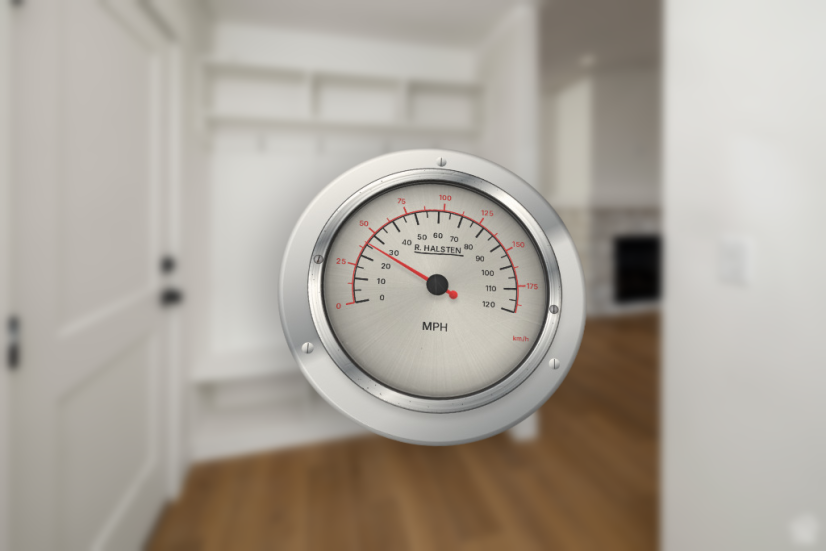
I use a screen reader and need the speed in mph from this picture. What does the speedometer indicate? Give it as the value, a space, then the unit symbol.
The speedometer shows 25 mph
